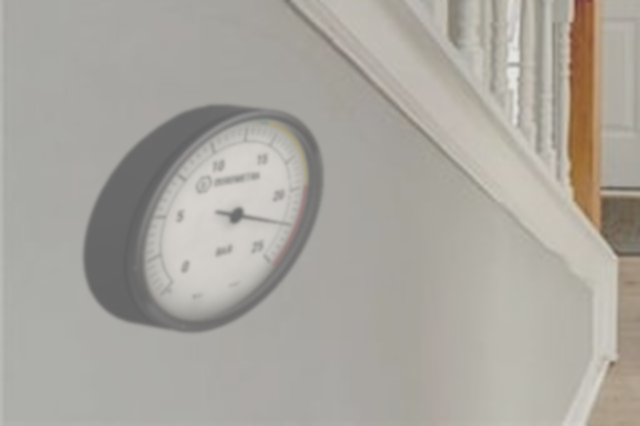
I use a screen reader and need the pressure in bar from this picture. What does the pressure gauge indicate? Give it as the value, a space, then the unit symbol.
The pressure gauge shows 22.5 bar
